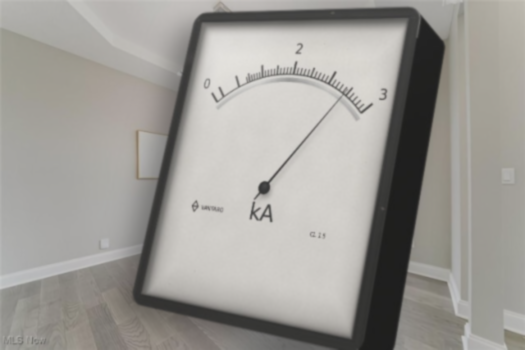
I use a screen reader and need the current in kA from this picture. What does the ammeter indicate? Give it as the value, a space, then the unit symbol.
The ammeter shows 2.75 kA
